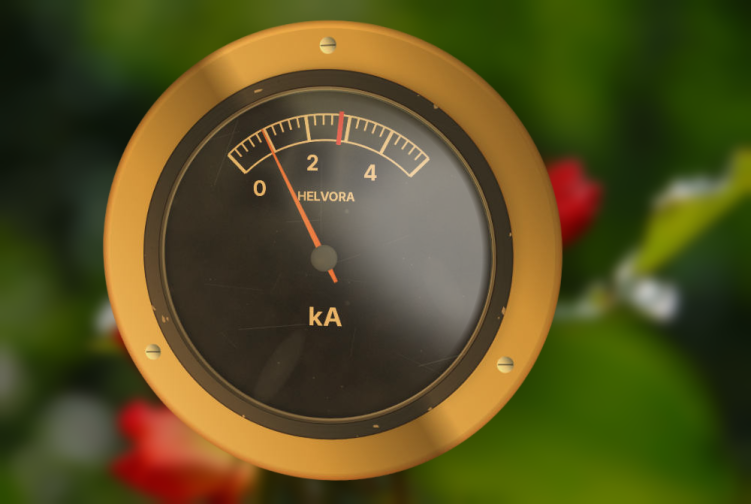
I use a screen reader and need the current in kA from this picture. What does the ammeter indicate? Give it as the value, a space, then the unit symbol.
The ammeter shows 1 kA
